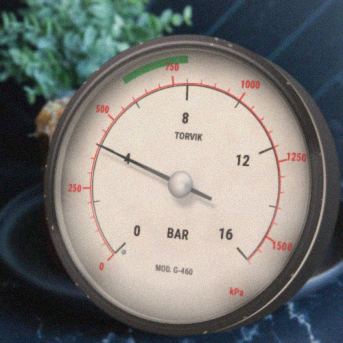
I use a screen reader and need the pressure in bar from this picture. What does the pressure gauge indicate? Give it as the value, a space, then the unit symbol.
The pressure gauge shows 4 bar
